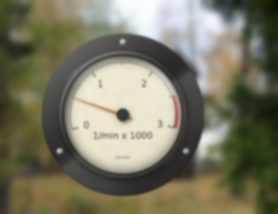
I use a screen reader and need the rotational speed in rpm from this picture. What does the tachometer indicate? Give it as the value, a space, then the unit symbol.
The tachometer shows 500 rpm
